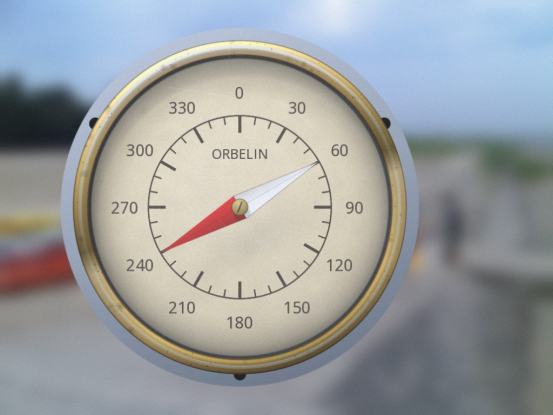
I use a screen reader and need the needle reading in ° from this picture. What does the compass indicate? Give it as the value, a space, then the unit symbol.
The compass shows 240 °
